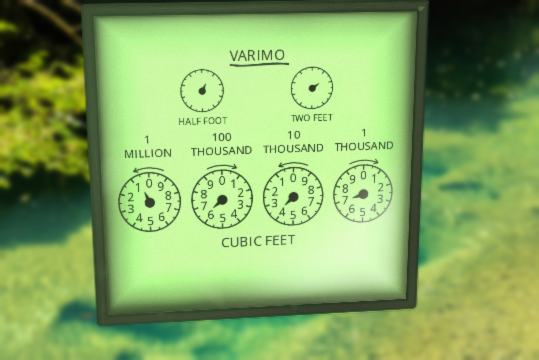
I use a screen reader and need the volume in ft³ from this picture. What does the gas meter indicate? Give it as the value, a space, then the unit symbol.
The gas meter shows 63700 ft³
